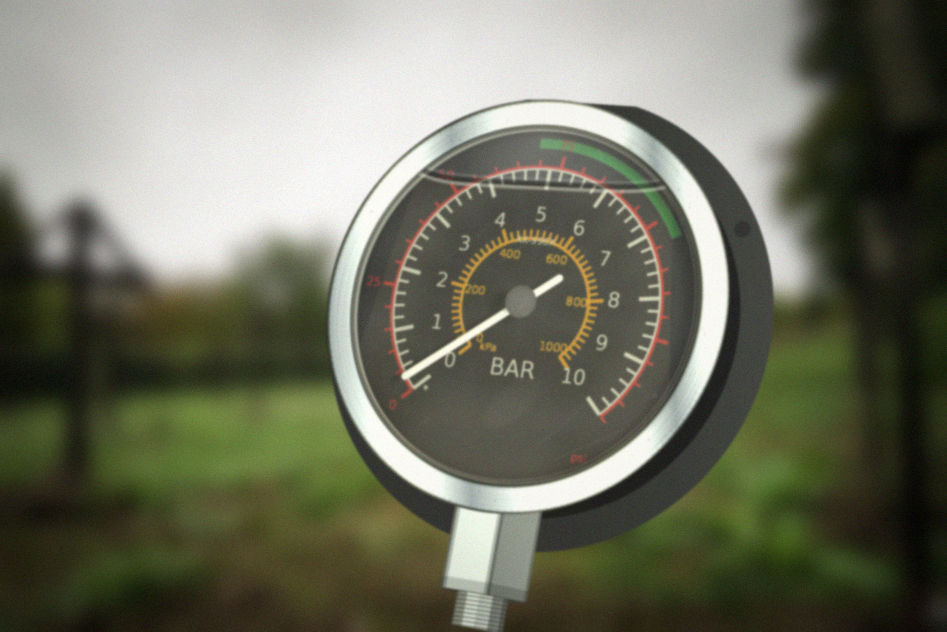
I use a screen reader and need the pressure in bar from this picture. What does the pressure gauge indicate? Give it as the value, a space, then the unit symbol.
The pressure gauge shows 0.2 bar
